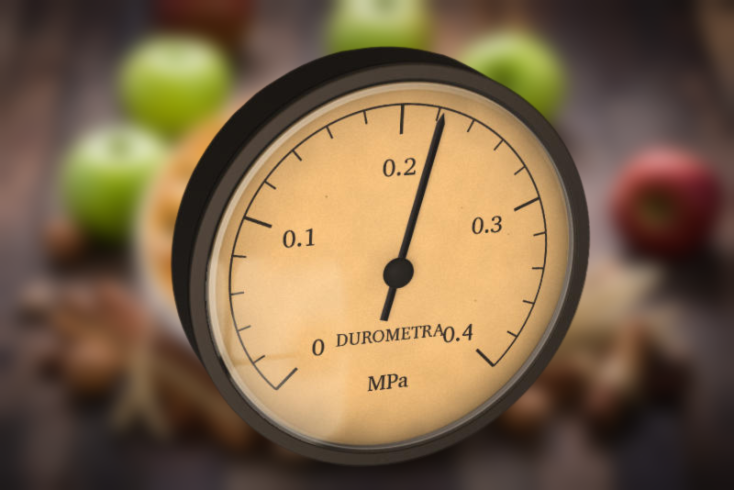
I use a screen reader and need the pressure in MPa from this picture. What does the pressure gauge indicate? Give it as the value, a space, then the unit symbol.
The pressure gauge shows 0.22 MPa
